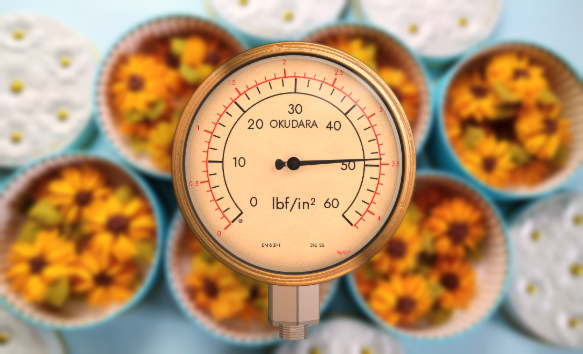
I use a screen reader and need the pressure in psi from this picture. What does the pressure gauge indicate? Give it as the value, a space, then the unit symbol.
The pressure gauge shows 49 psi
